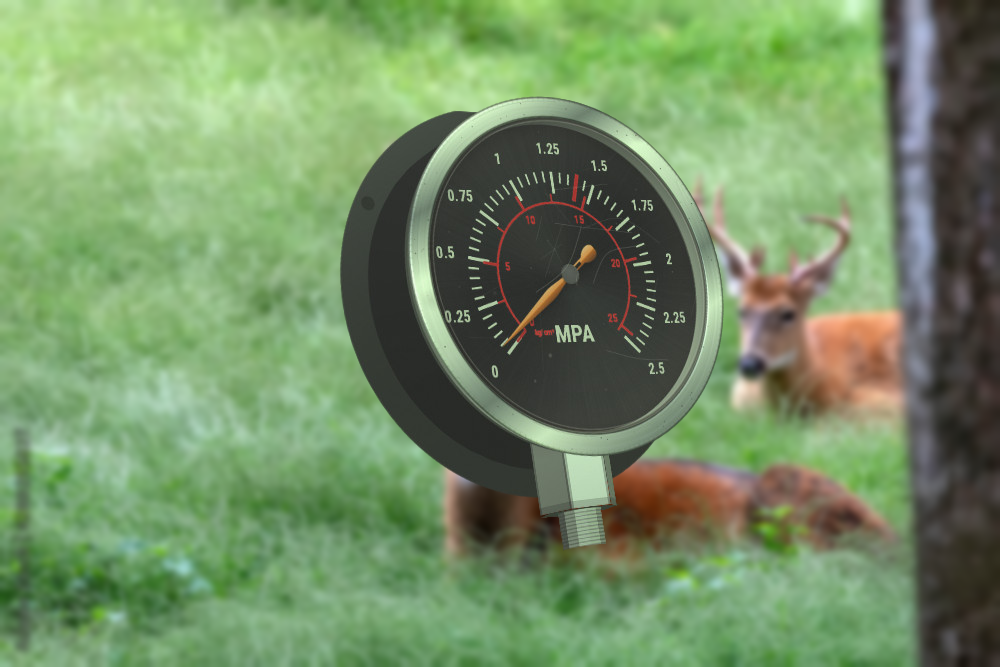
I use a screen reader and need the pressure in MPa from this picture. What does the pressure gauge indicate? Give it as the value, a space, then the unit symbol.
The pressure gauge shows 0.05 MPa
